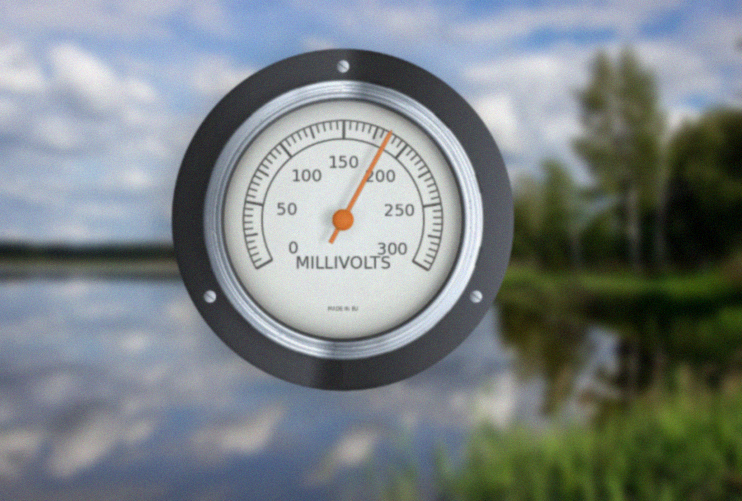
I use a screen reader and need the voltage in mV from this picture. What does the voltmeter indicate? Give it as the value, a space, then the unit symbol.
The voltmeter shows 185 mV
